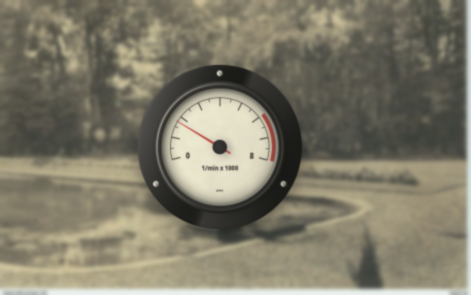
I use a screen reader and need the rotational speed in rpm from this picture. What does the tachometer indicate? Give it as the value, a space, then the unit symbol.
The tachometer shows 1750 rpm
